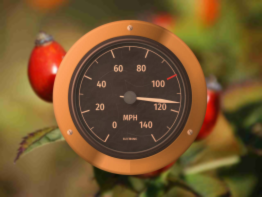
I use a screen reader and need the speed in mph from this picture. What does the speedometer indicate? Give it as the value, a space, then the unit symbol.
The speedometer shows 115 mph
